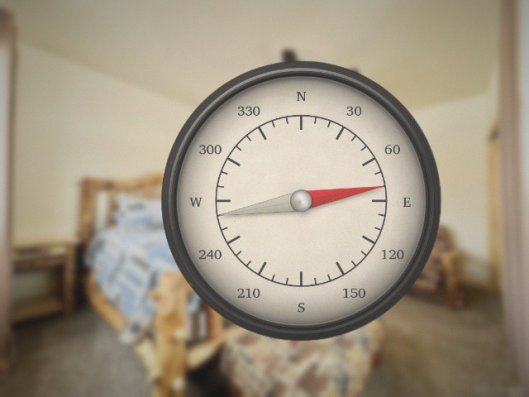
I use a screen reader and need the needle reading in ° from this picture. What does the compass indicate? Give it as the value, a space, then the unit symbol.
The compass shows 80 °
